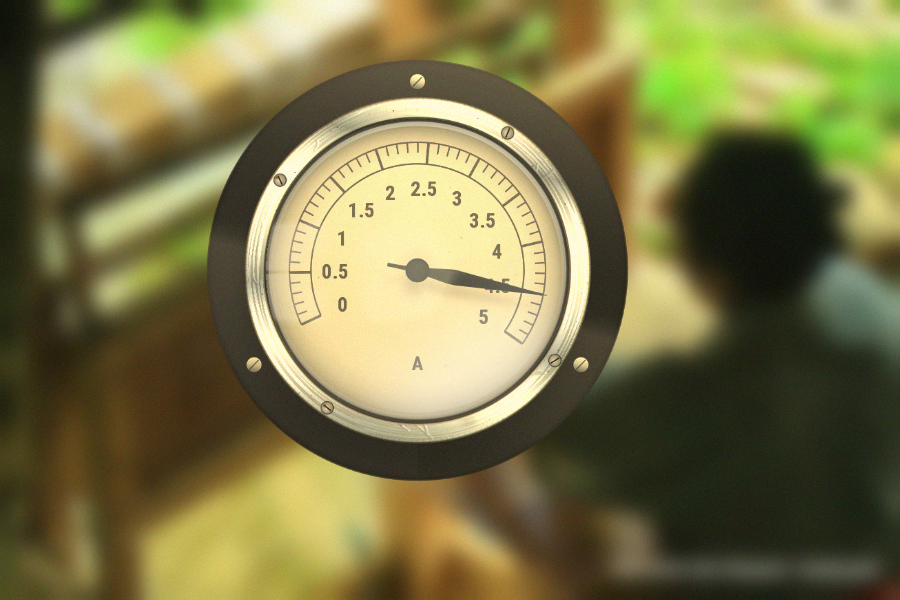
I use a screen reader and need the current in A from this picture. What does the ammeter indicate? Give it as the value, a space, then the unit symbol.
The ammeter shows 4.5 A
